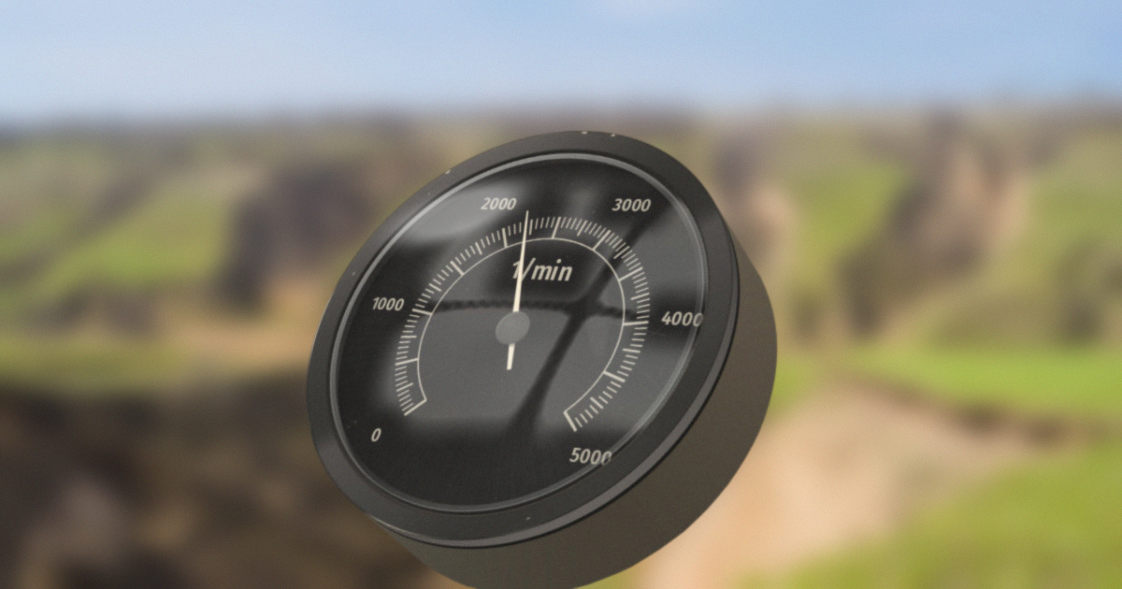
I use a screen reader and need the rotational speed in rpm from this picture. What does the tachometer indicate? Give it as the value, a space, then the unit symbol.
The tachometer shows 2250 rpm
